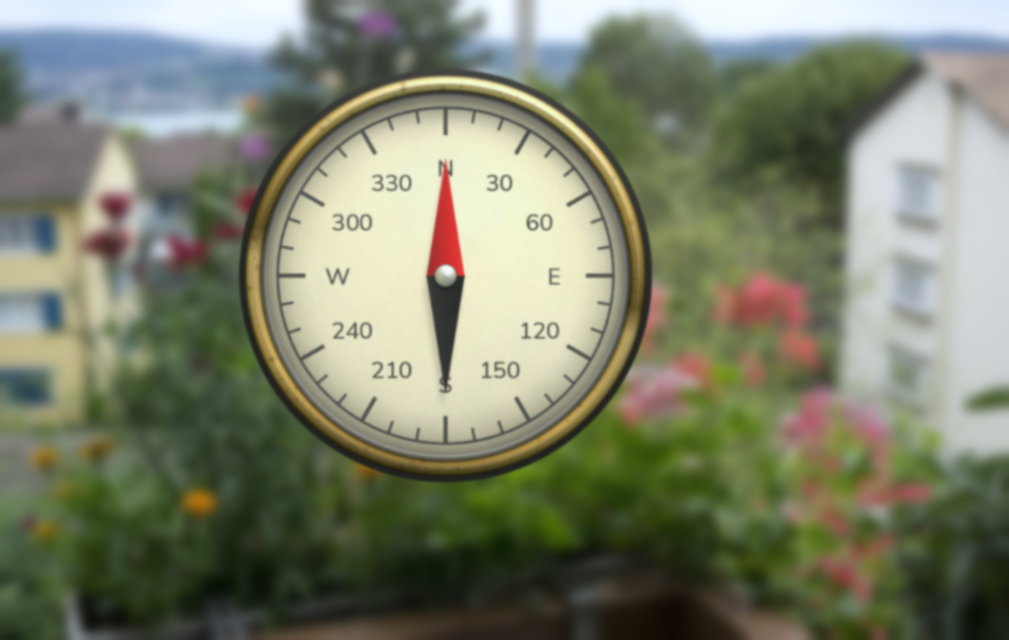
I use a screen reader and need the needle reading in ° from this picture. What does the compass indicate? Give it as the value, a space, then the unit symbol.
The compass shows 0 °
